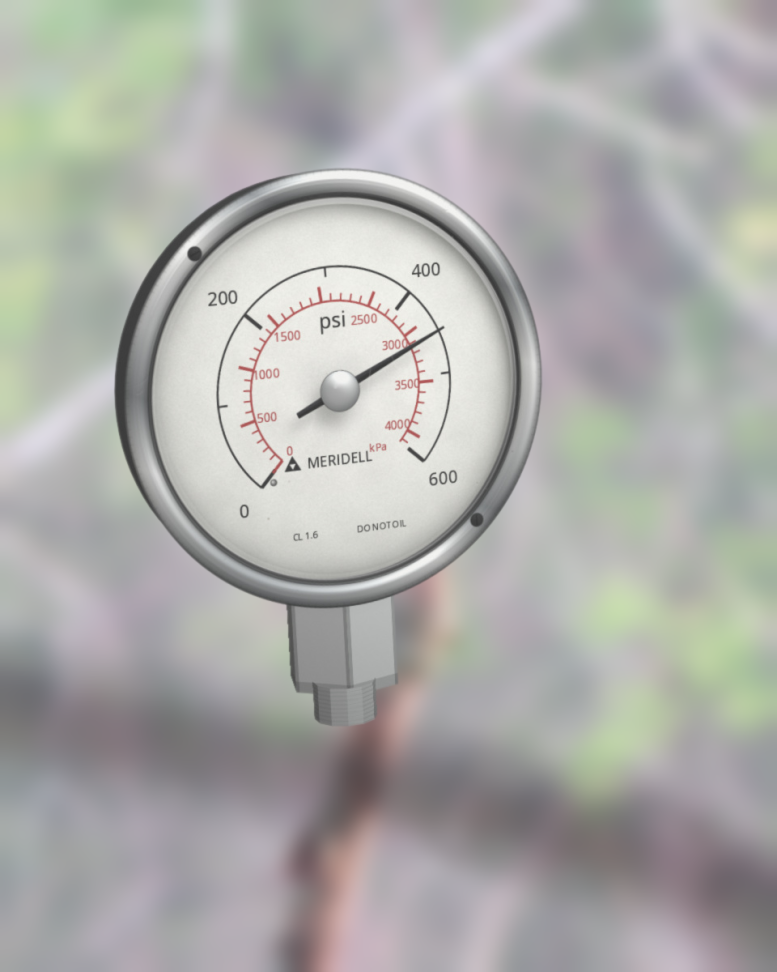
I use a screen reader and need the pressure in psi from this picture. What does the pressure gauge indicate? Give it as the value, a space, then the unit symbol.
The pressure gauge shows 450 psi
